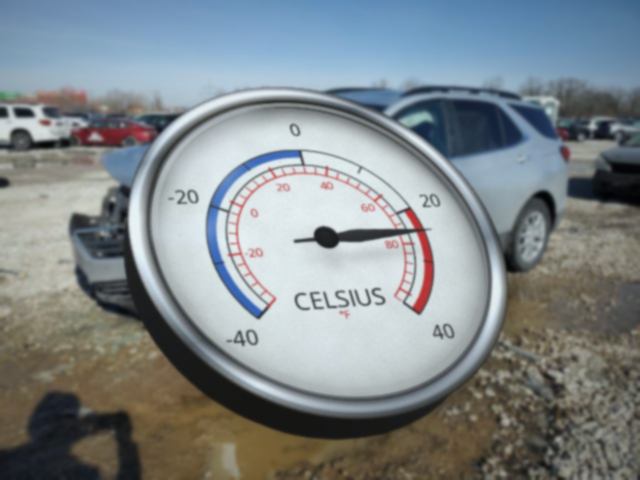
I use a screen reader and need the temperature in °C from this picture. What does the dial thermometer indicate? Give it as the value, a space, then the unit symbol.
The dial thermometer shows 25 °C
